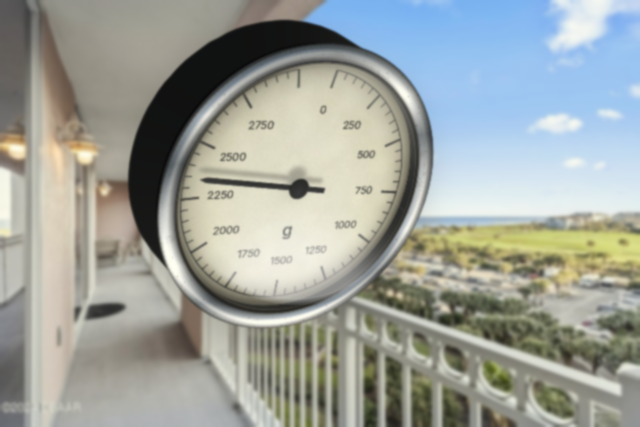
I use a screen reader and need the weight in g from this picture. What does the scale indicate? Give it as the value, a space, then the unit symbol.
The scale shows 2350 g
